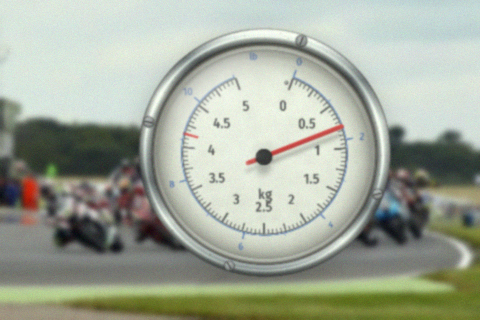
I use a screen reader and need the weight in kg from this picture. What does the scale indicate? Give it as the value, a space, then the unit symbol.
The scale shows 0.75 kg
